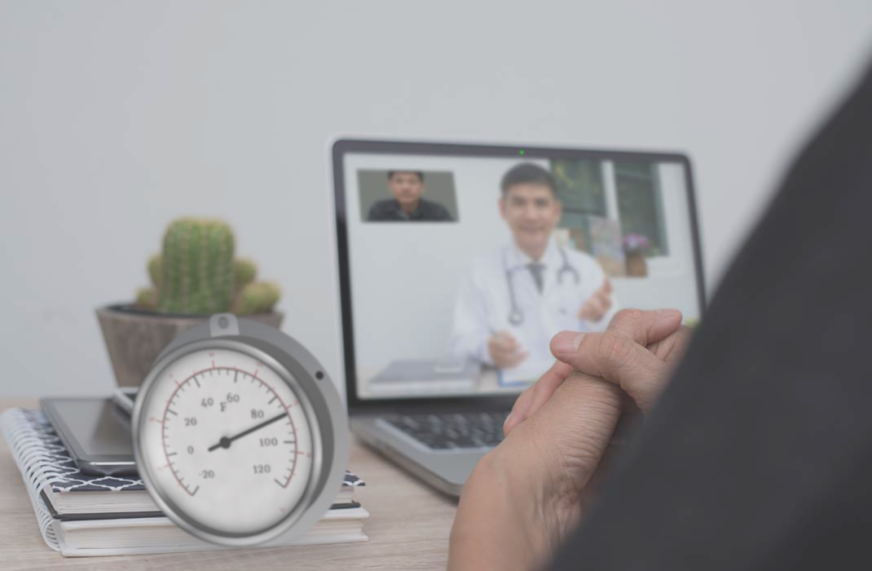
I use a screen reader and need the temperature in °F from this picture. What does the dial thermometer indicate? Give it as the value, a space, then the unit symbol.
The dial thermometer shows 88 °F
